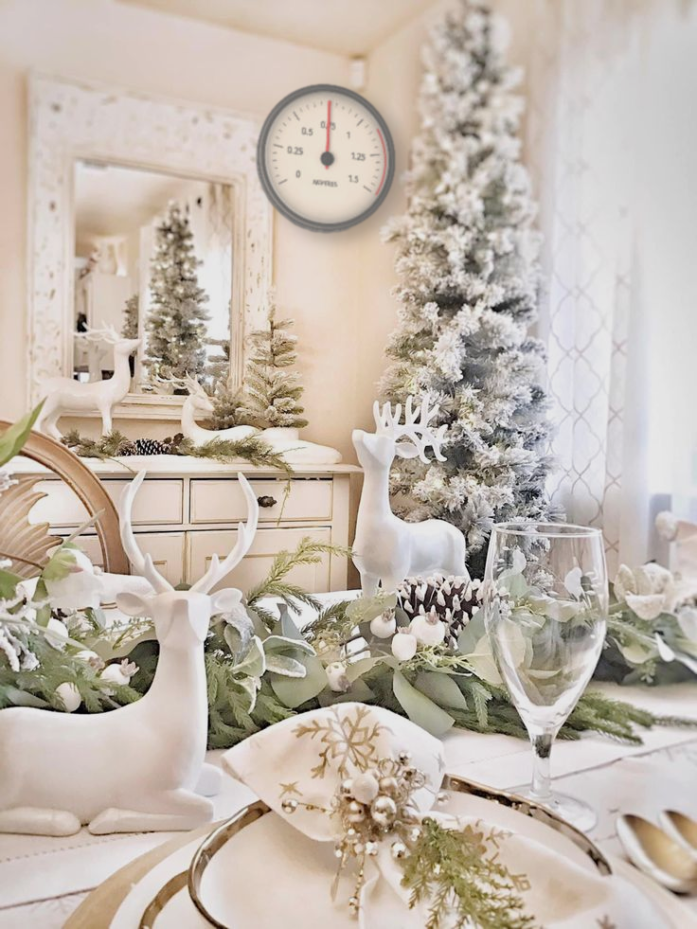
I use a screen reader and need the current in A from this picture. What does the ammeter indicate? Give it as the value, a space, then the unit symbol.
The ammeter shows 0.75 A
